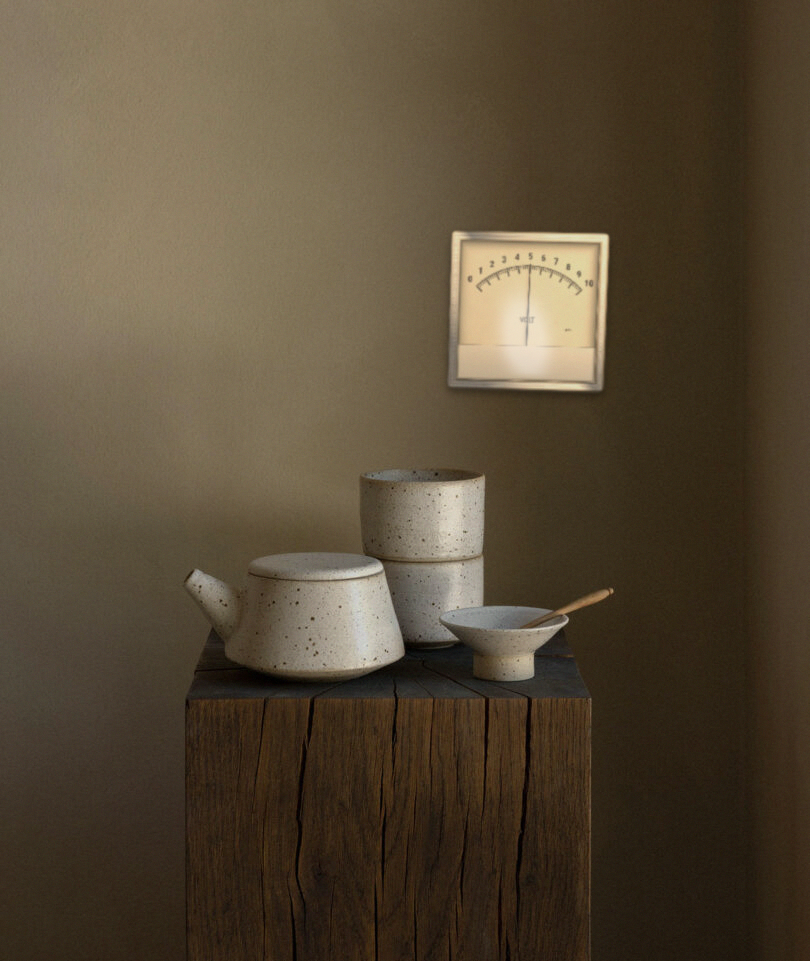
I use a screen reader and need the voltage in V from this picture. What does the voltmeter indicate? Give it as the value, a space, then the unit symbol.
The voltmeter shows 5 V
